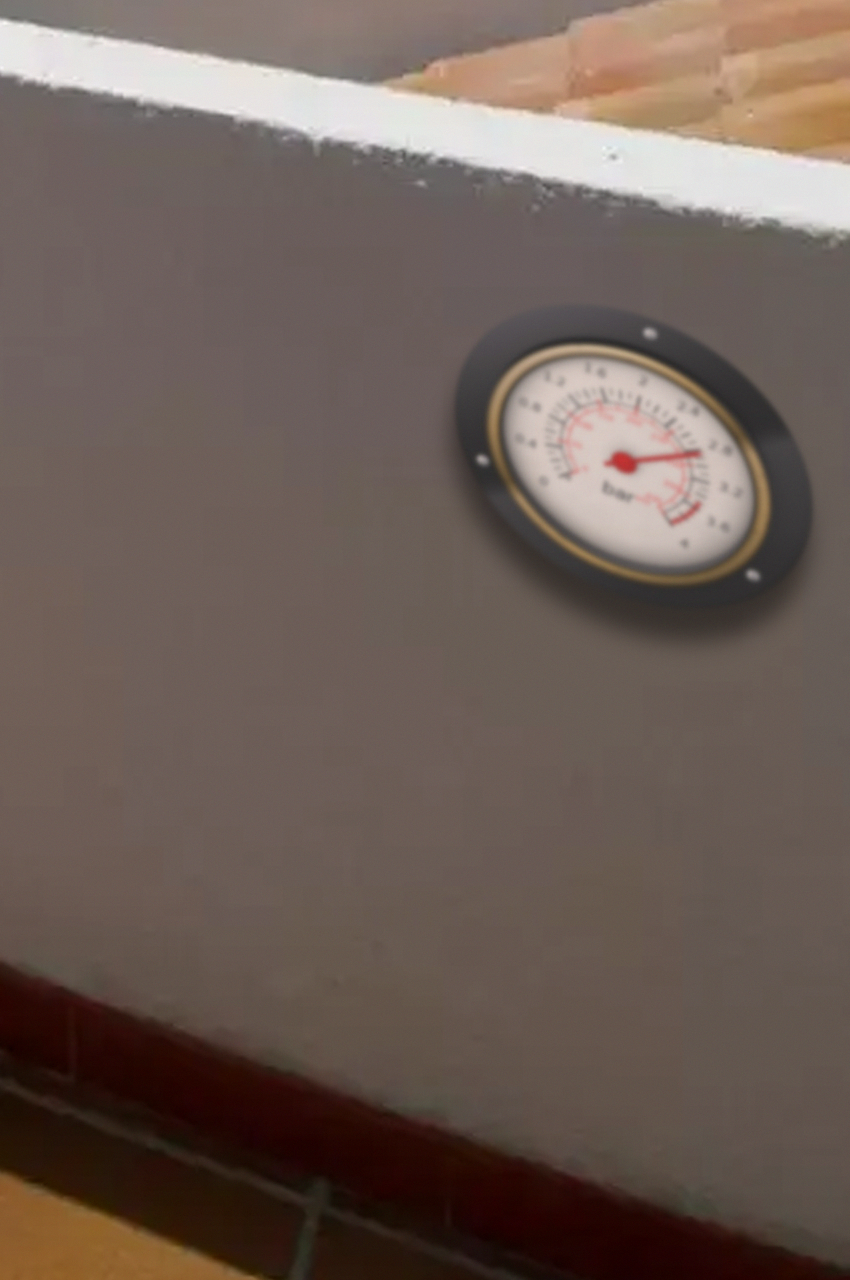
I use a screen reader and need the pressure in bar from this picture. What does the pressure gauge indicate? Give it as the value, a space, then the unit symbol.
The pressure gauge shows 2.8 bar
